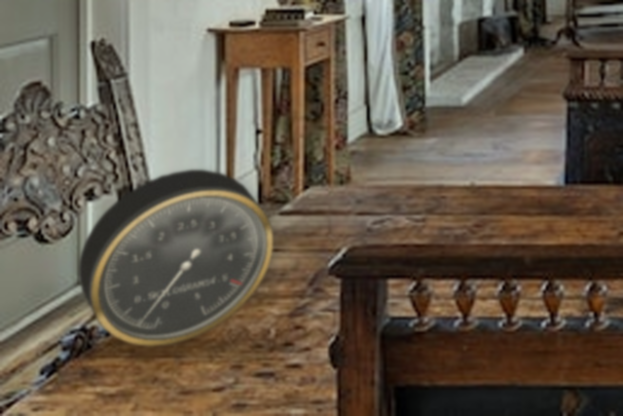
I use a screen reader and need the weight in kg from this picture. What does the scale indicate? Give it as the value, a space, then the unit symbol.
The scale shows 0.25 kg
